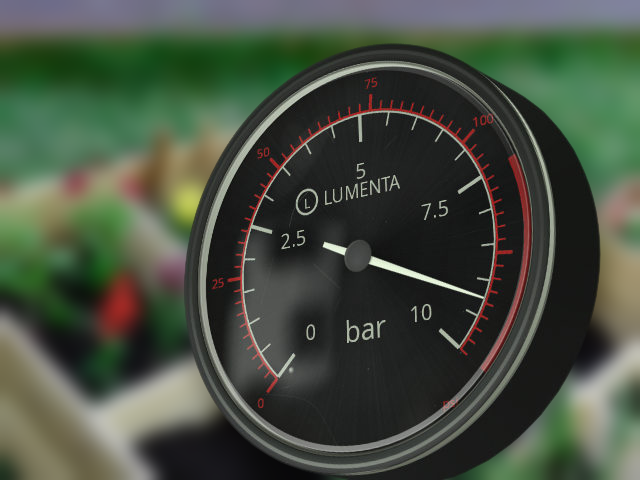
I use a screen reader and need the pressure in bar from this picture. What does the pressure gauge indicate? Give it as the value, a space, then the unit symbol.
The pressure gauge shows 9.25 bar
